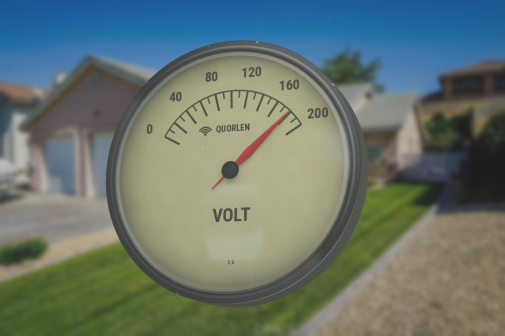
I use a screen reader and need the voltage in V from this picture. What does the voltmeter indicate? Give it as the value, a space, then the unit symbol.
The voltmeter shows 180 V
